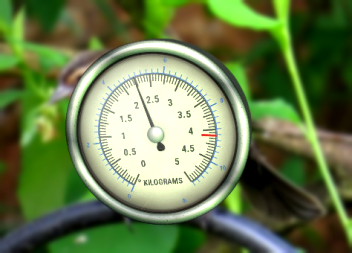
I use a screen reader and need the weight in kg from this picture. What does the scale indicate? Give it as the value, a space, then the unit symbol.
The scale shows 2.25 kg
